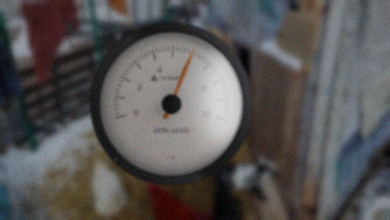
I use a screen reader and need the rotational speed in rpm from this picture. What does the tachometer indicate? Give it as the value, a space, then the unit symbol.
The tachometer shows 6000 rpm
